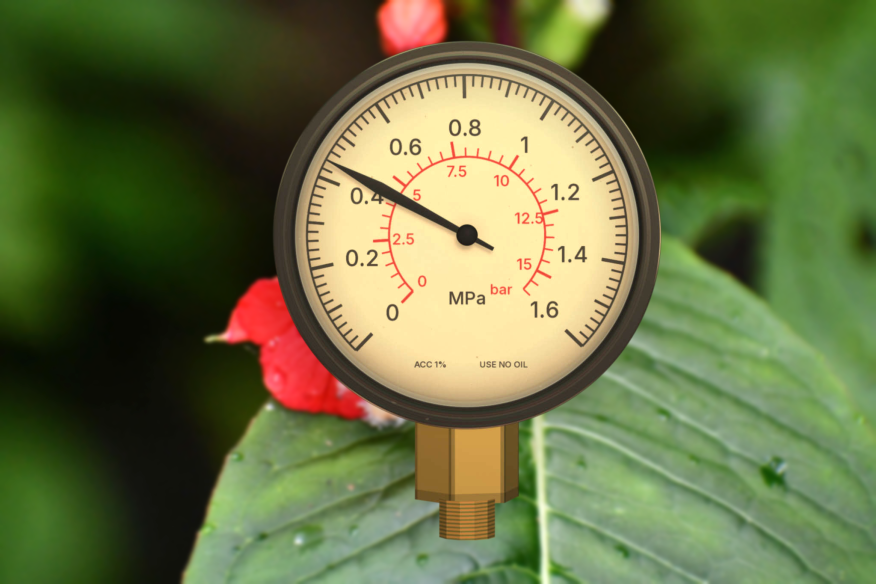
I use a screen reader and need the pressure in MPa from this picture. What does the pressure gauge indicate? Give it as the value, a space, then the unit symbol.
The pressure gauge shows 0.44 MPa
